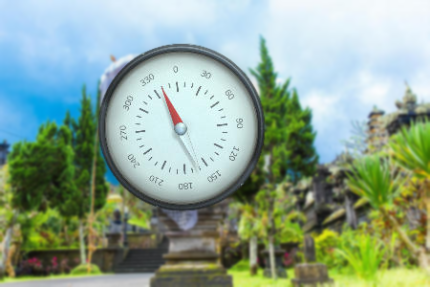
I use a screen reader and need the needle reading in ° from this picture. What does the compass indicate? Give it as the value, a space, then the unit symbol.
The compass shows 340 °
